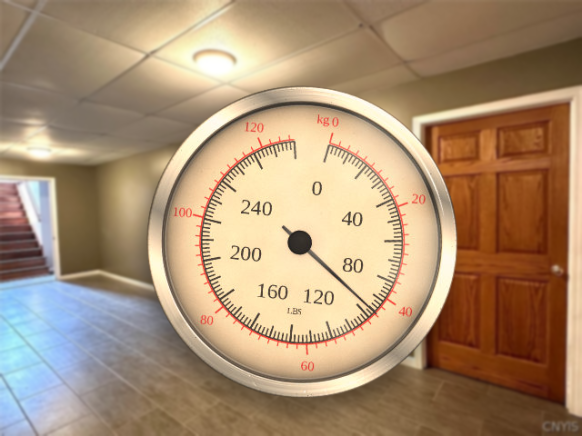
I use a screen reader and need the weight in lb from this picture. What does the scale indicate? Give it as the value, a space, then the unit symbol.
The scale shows 96 lb
